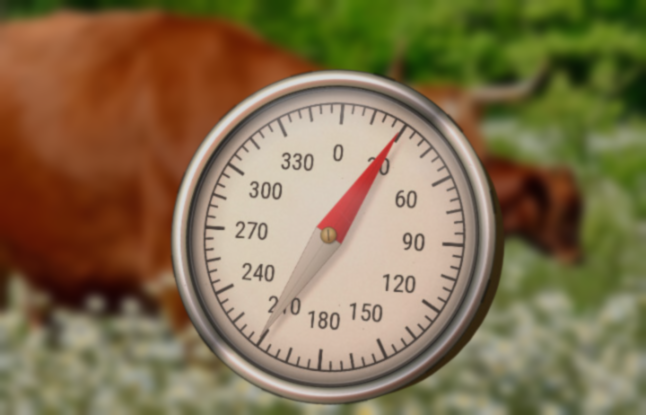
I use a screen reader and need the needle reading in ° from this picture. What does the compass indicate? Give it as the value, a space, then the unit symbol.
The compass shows 30 °
